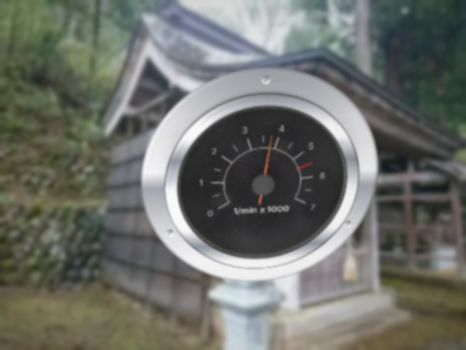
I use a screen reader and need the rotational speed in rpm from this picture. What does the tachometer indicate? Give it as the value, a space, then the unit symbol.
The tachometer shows 3750 rpm
